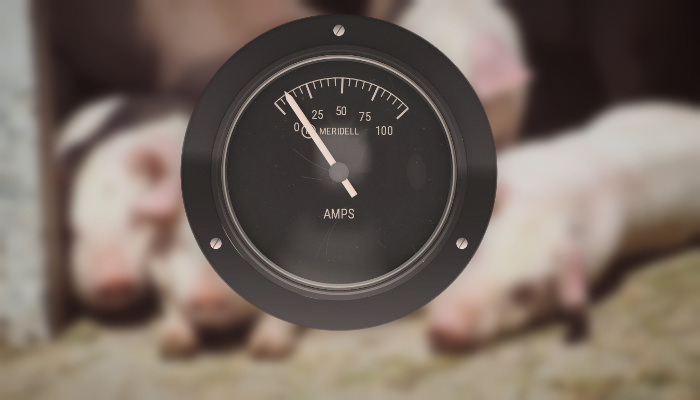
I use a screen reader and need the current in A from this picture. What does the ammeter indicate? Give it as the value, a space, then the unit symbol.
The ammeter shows 10 A
